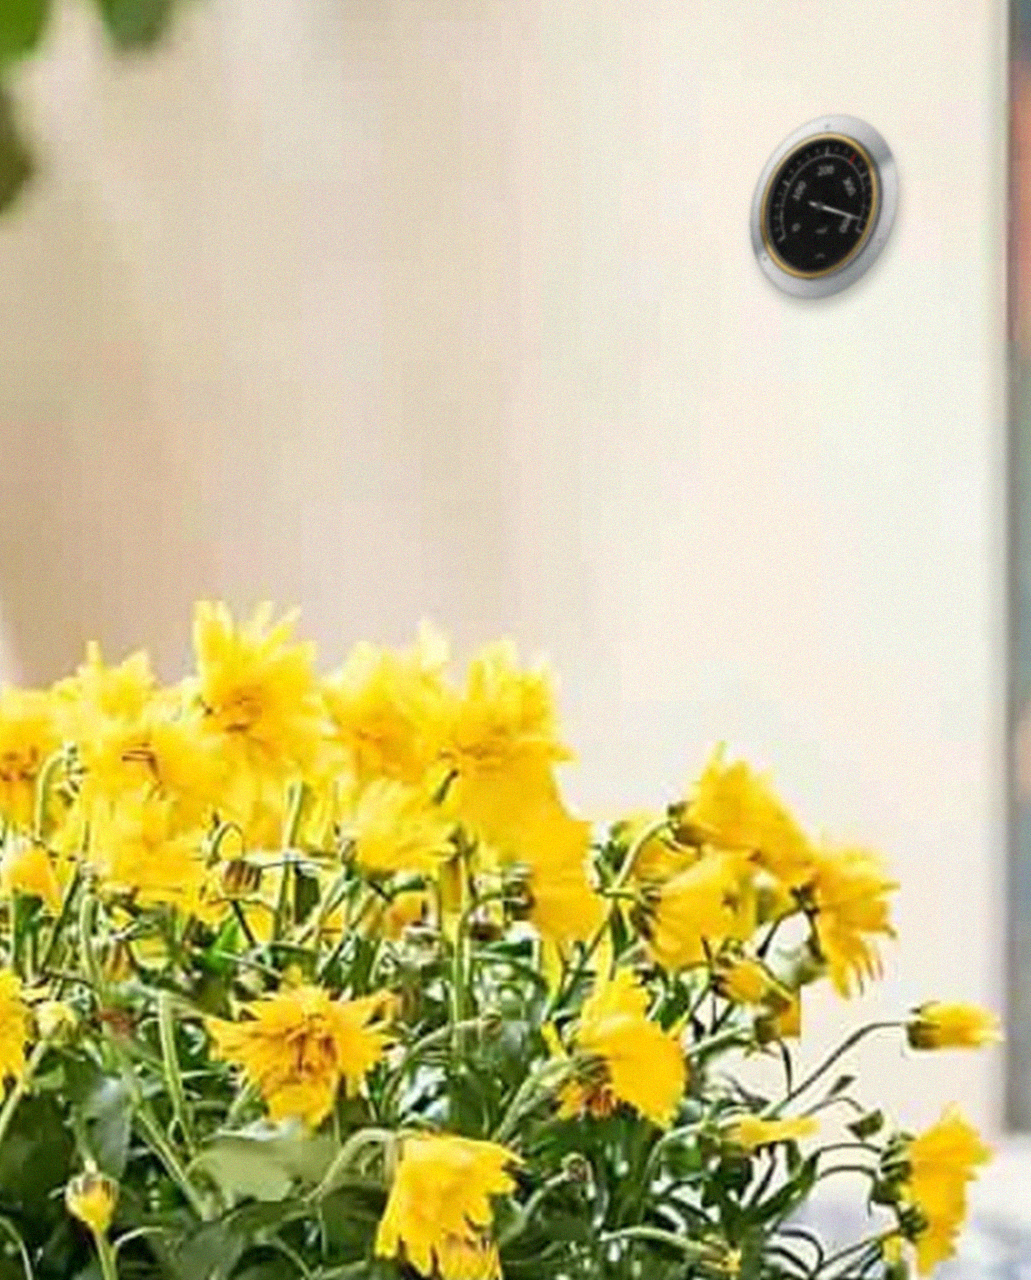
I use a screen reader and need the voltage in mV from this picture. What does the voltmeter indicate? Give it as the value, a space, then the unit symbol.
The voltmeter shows 380 mV
